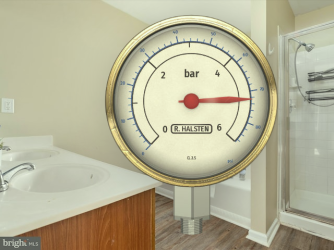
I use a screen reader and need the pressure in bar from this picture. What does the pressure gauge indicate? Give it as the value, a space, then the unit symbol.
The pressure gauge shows 5 bar
